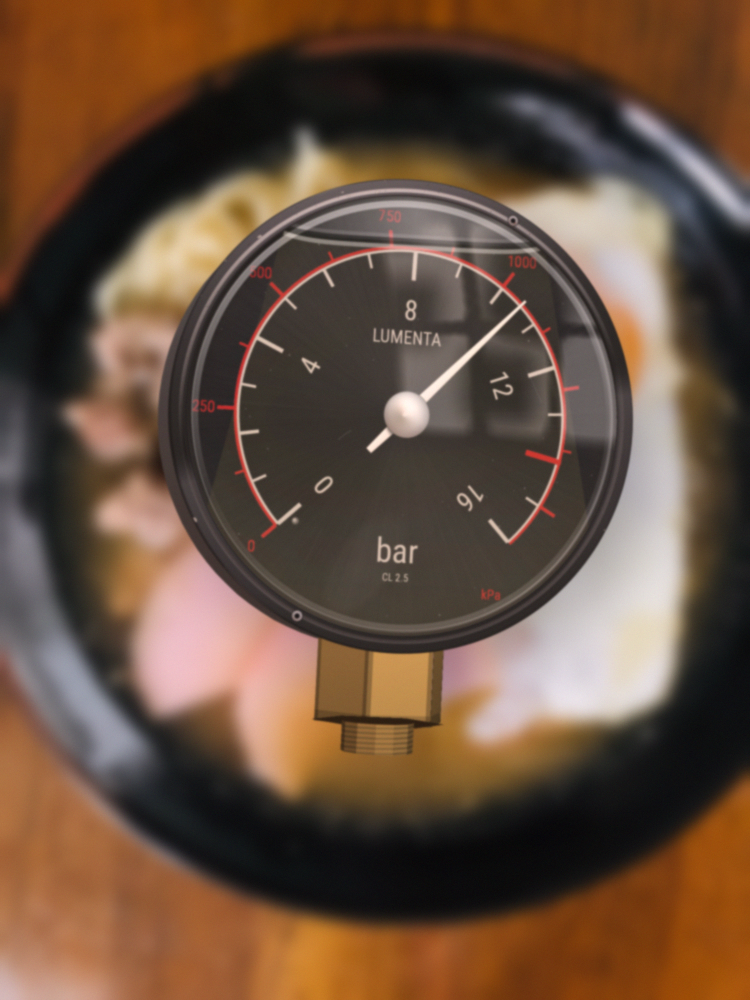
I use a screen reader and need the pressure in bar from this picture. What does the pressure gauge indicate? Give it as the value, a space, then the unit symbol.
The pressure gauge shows 10.5 bar
